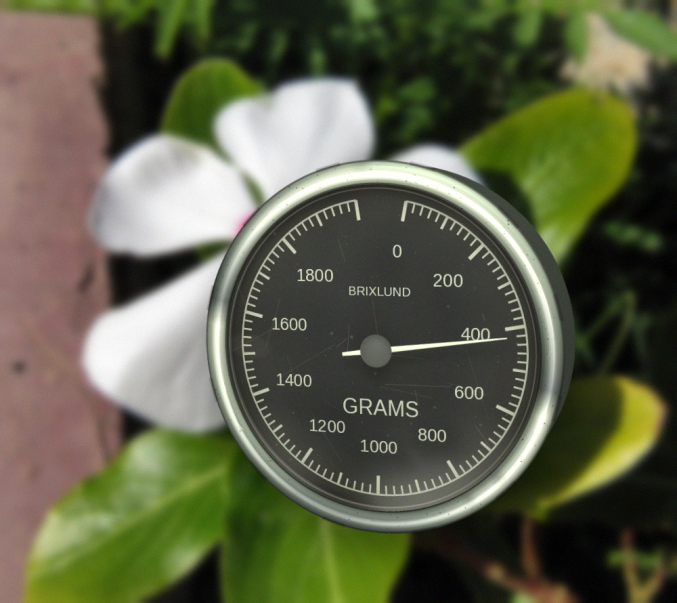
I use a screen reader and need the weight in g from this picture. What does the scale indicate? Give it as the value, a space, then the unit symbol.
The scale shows 420 g
